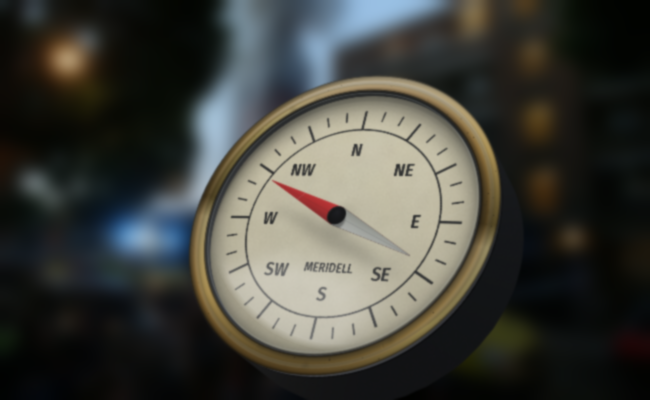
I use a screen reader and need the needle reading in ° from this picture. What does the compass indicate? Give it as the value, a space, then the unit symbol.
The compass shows 295 °
